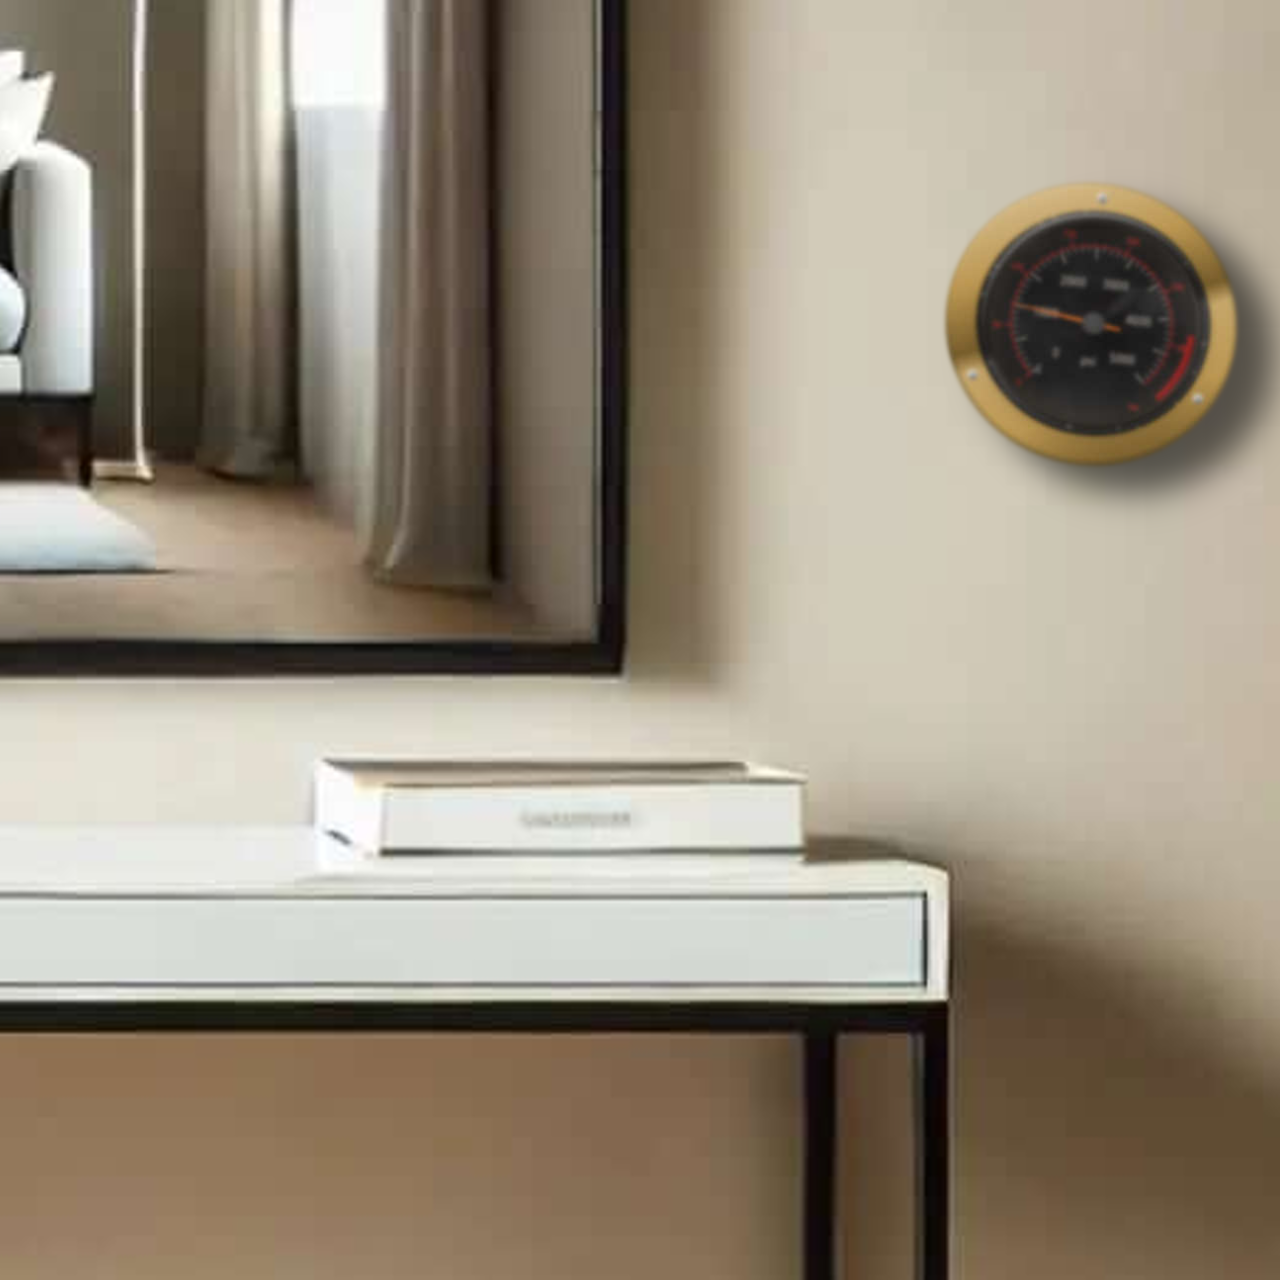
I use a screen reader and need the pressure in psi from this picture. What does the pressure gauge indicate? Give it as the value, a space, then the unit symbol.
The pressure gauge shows 1000 psi
